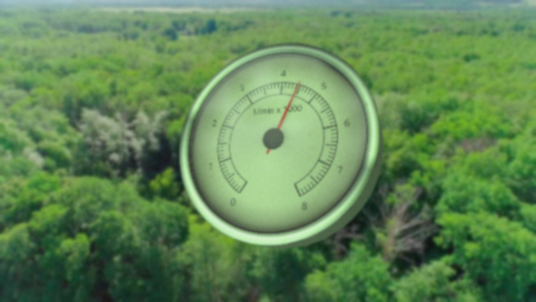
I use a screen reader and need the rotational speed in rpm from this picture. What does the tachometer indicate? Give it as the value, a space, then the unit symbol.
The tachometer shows 4500 rpm
